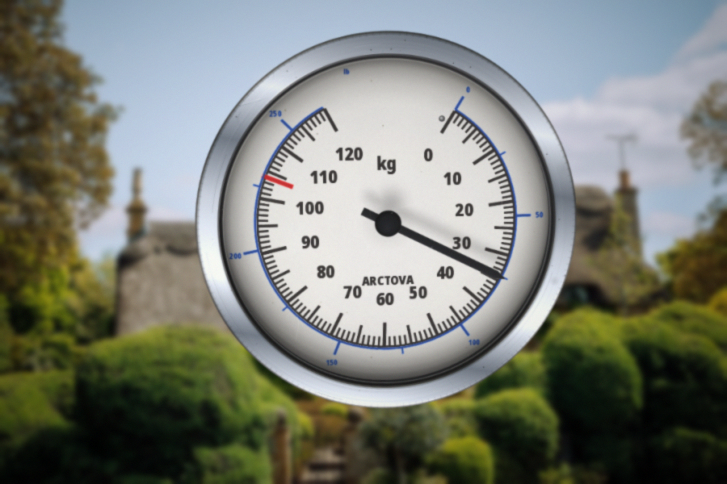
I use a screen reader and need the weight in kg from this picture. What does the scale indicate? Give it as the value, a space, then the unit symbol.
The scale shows 34 kg
